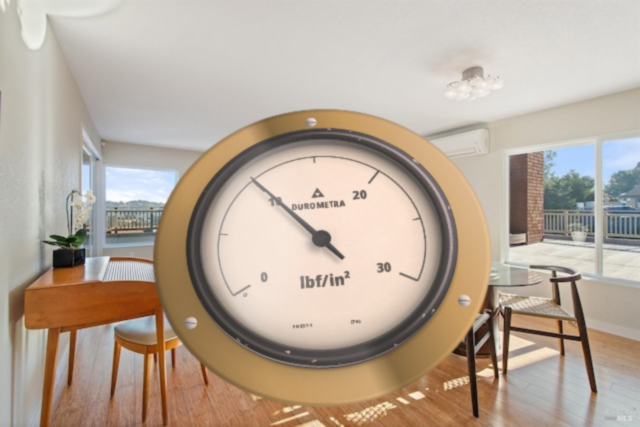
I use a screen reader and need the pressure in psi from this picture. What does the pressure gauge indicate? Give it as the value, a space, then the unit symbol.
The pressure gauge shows 10 psi
